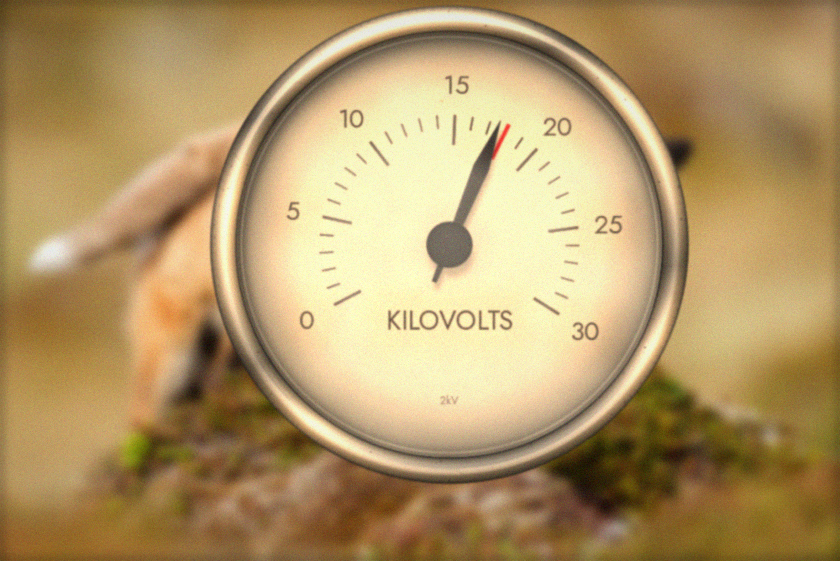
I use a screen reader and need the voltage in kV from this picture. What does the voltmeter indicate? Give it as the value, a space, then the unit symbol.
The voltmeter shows 17.5 kV
